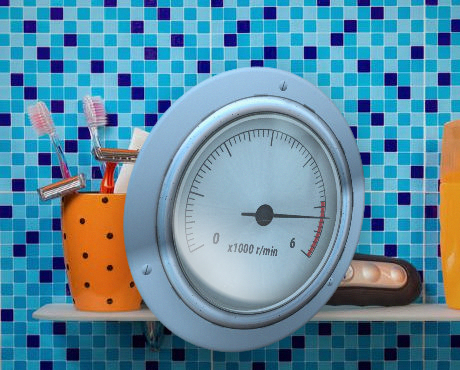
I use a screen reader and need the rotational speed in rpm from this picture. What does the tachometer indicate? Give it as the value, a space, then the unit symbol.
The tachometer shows 5200 rpm
